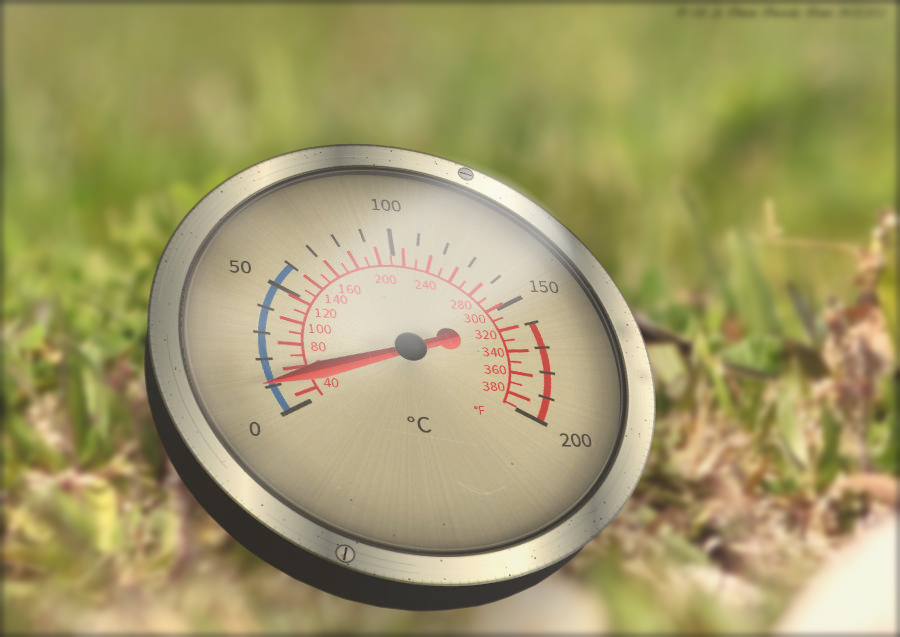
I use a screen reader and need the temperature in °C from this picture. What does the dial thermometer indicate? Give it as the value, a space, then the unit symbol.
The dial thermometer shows 10 °C
